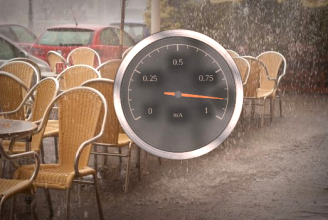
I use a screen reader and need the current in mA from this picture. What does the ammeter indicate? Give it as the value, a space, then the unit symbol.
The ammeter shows 0.9 mA
